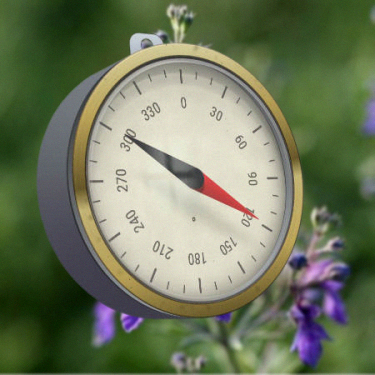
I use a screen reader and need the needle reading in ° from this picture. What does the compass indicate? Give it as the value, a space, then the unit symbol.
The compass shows 120 °
